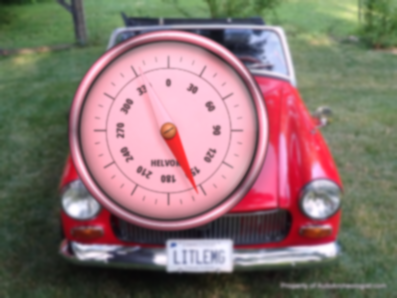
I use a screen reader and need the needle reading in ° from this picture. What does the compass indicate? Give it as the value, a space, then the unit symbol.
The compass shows 155 °
